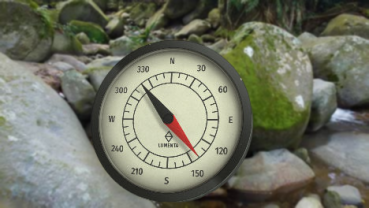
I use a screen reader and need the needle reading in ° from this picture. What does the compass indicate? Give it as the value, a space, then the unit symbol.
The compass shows 140 °
